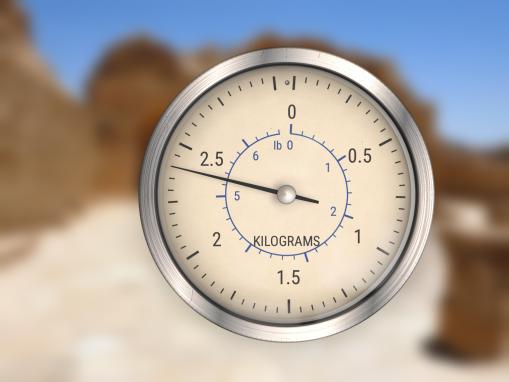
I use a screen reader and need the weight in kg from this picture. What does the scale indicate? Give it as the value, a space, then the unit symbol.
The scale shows 2.4 kg
